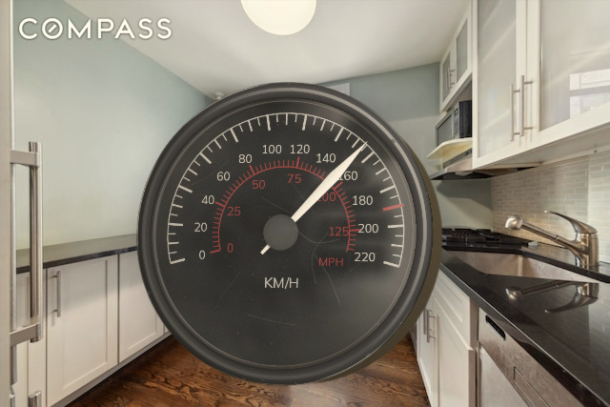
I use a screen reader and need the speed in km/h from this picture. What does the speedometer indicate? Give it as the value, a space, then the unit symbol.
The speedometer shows 155 km/h
